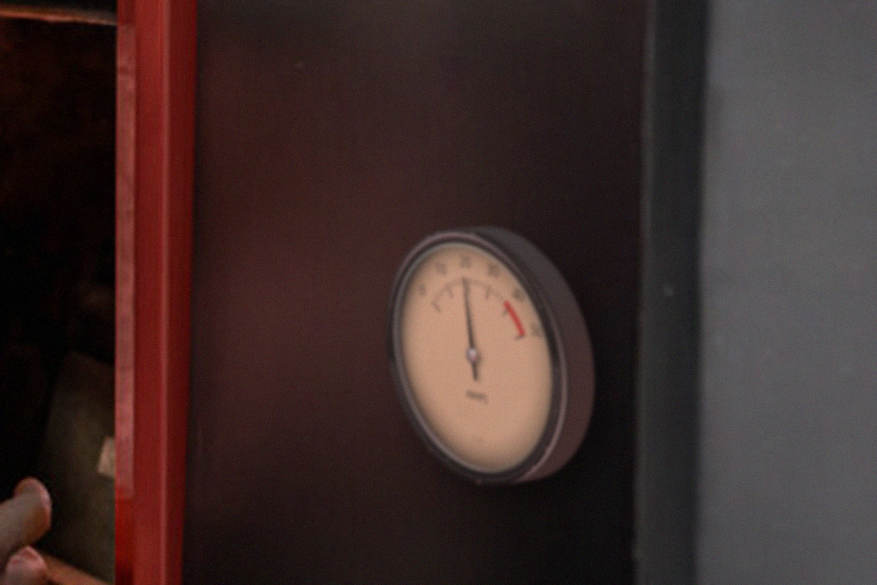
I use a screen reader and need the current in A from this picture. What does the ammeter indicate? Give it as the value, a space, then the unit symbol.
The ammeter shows 20 A
